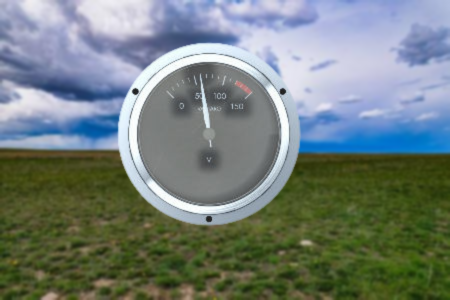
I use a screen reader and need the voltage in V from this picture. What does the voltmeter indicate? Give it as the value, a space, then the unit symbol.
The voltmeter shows 60 V
